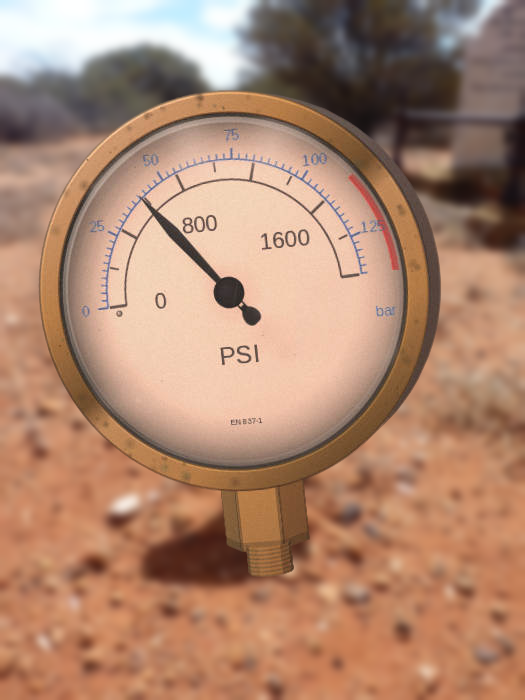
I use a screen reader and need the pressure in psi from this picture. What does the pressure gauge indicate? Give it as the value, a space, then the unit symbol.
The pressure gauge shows 600 psi
